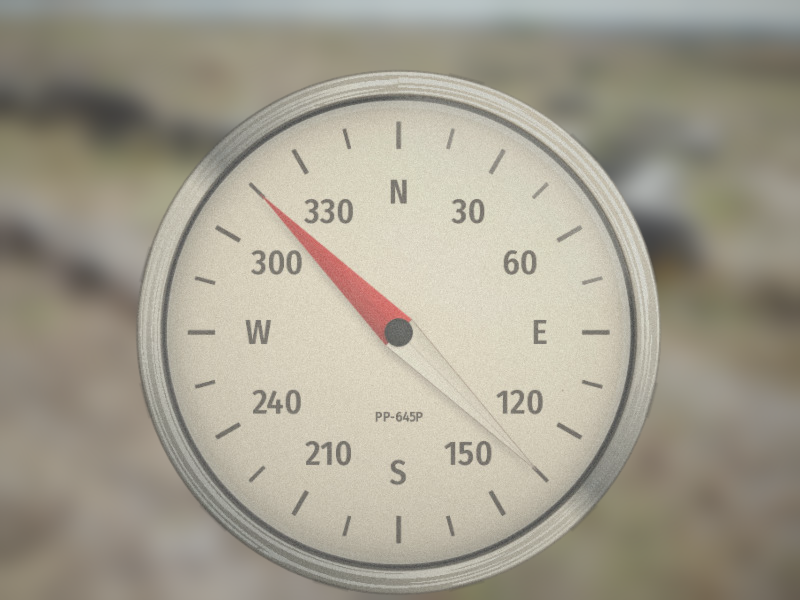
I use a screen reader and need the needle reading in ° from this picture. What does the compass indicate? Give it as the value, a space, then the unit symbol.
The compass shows 315 °
